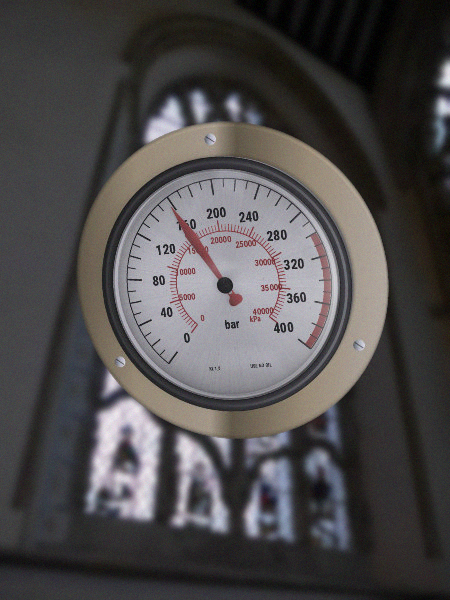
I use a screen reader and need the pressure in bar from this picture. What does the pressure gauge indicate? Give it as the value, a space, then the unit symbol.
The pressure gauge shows 160 bar
